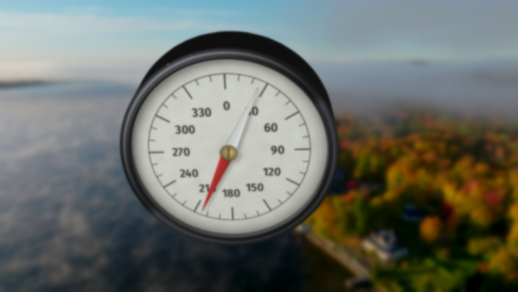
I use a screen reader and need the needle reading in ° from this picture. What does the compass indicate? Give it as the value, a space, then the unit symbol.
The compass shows 205 °
